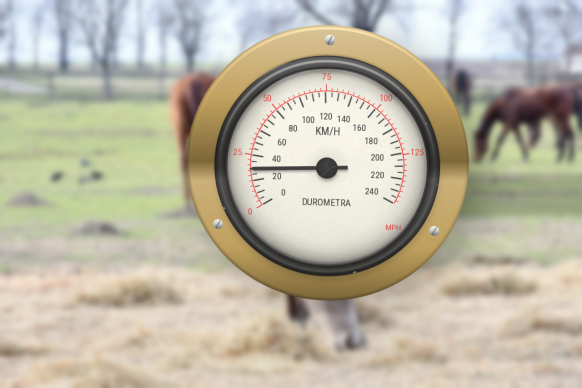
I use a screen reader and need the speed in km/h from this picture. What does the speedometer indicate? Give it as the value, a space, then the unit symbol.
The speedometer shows 30 km/h
